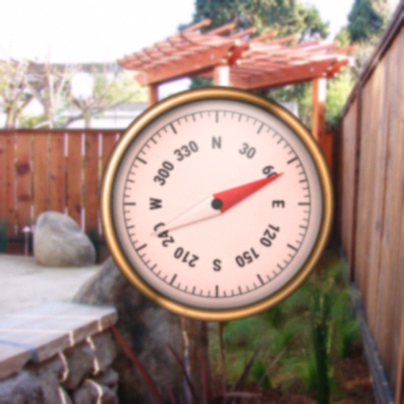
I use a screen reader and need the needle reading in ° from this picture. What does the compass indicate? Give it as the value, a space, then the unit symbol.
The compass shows 65 °
